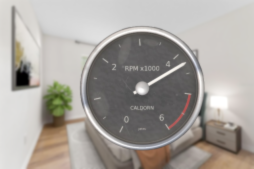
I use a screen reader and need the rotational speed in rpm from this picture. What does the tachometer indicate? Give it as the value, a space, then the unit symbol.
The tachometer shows 4250 rpm
